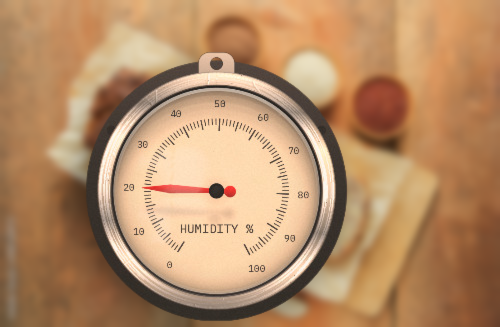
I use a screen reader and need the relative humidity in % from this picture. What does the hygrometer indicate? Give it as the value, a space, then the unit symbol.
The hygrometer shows 20 %
